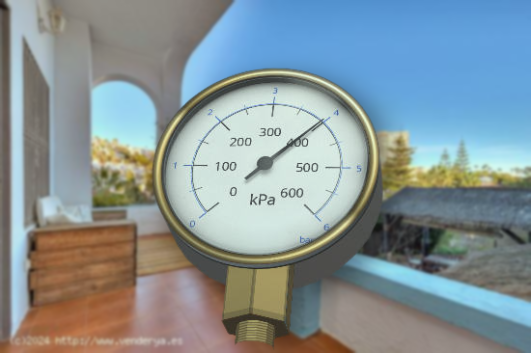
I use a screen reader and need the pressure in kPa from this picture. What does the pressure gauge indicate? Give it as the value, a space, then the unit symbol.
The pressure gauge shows 400 kPa
